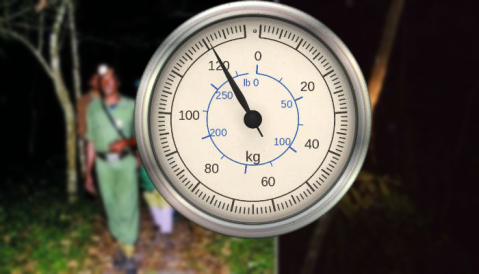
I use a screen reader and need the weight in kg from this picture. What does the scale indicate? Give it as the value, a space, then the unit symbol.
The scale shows 121 kg
